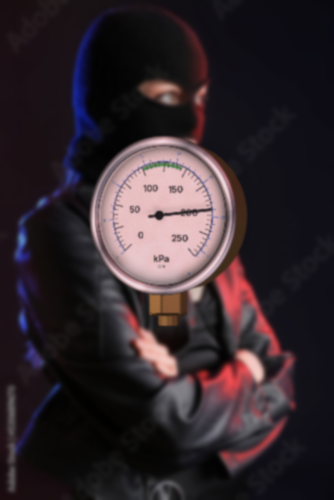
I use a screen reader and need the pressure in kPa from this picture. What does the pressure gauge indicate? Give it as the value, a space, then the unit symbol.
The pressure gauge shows 200 kPa
